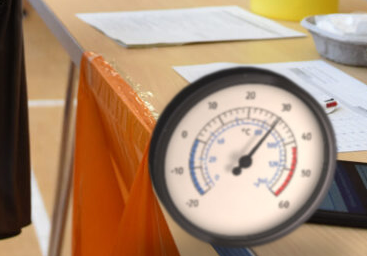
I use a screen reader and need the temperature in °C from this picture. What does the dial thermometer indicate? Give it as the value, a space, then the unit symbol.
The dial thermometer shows 30 °C
